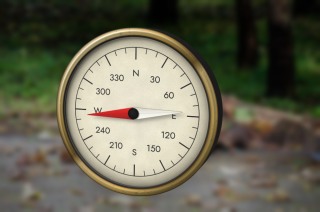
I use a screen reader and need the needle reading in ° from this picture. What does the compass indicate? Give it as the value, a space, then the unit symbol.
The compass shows 265 °
